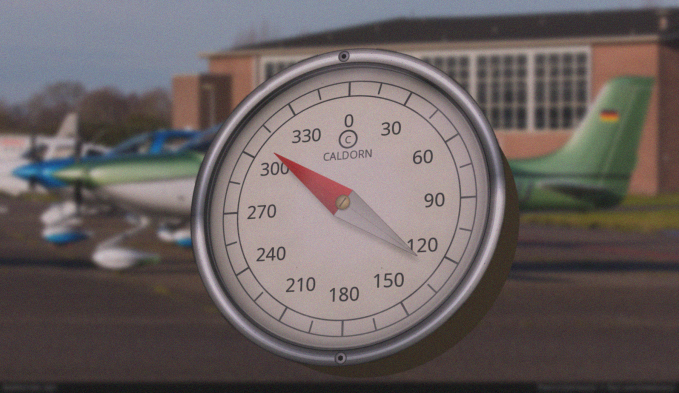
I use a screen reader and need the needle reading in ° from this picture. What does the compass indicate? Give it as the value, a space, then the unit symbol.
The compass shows 307.5 °
